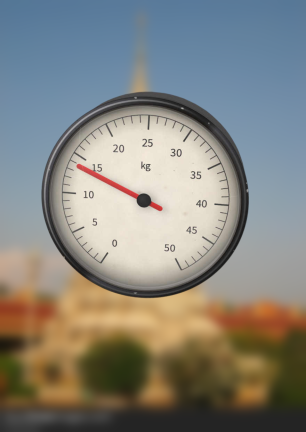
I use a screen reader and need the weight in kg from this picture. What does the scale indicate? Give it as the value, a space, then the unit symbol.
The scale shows 14 kg
